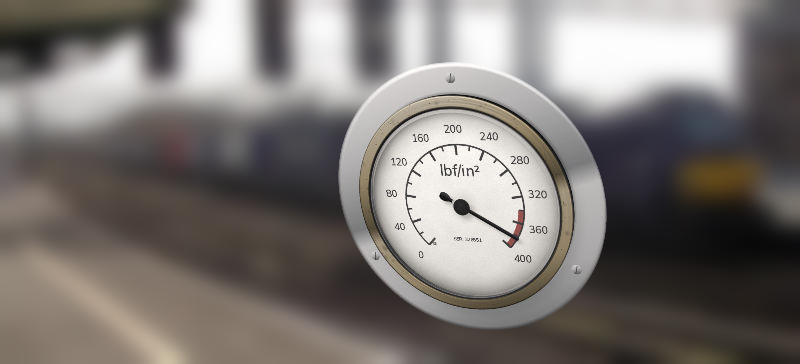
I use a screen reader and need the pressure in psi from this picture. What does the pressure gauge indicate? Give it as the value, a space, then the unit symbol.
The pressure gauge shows 380 psi
